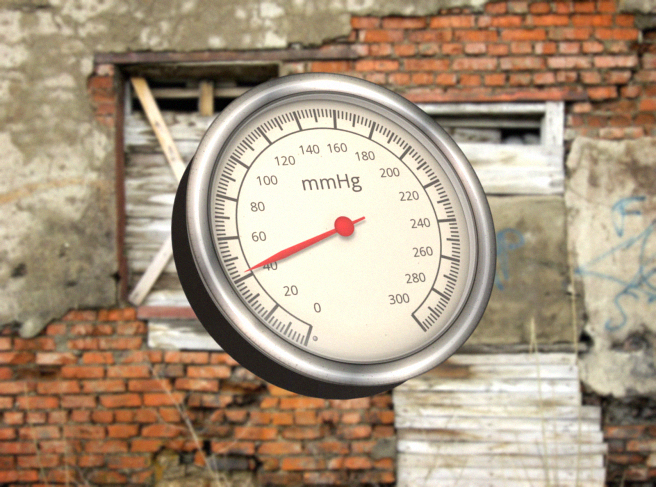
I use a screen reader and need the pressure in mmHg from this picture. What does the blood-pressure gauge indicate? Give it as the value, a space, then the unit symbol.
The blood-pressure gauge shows 42 mmHg
